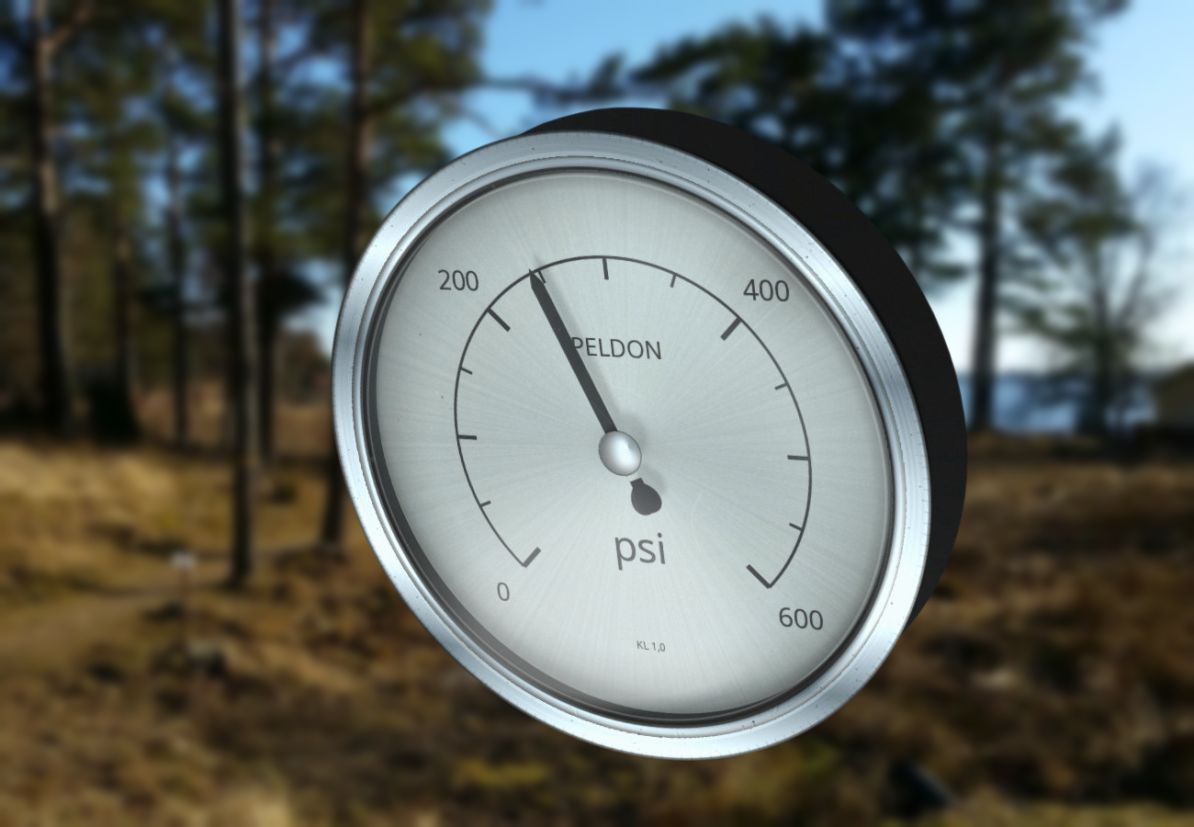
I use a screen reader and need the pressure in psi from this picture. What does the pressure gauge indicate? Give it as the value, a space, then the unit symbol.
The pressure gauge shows 250 psi
